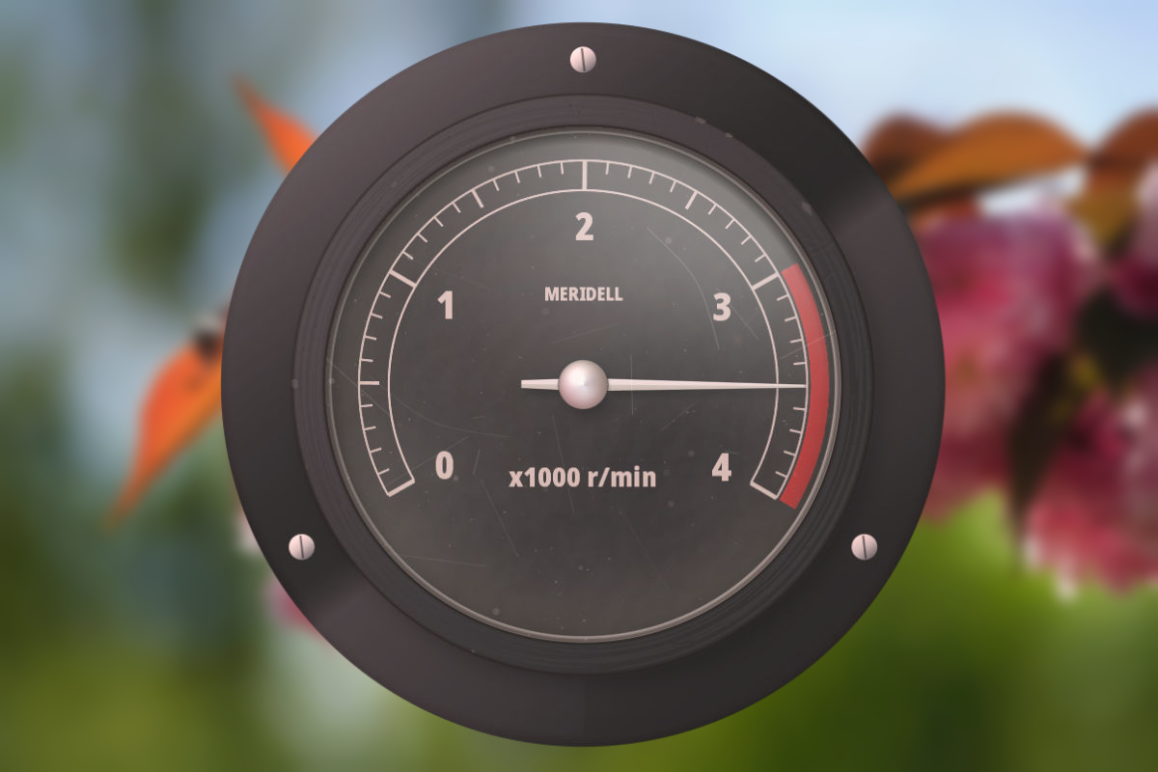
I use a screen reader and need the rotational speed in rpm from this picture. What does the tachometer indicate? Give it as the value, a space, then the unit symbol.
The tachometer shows 3500 rpm
